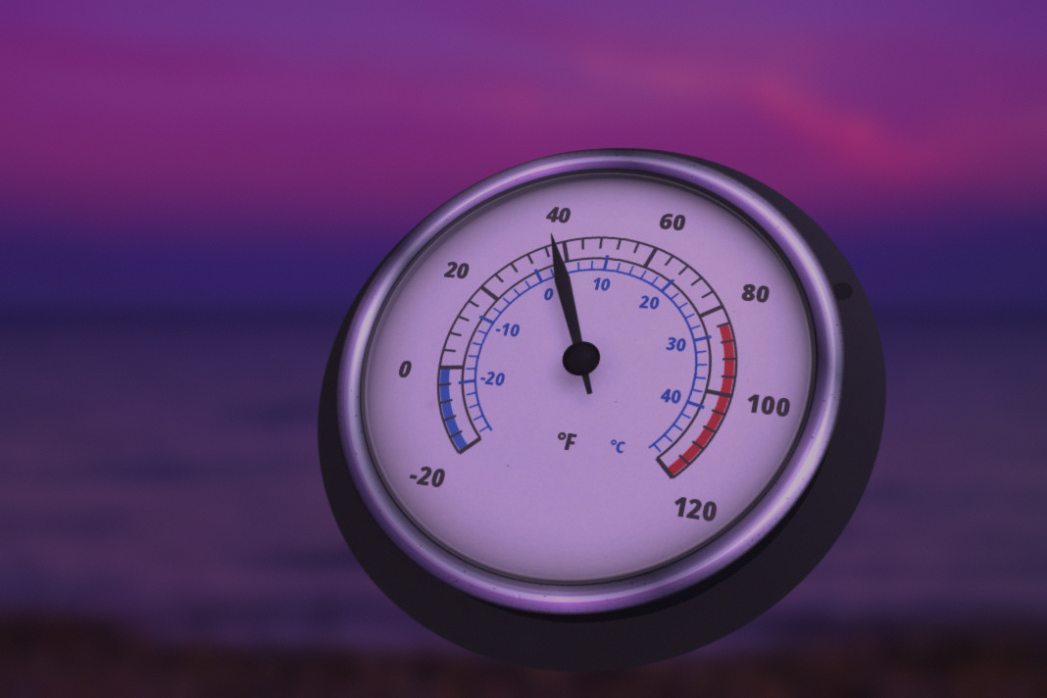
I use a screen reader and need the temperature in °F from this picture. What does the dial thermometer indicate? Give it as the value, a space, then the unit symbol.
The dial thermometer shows 38 °F
